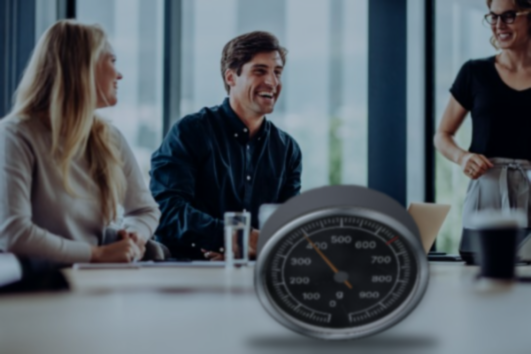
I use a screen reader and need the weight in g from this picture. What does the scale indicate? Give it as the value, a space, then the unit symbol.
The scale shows 400 g
